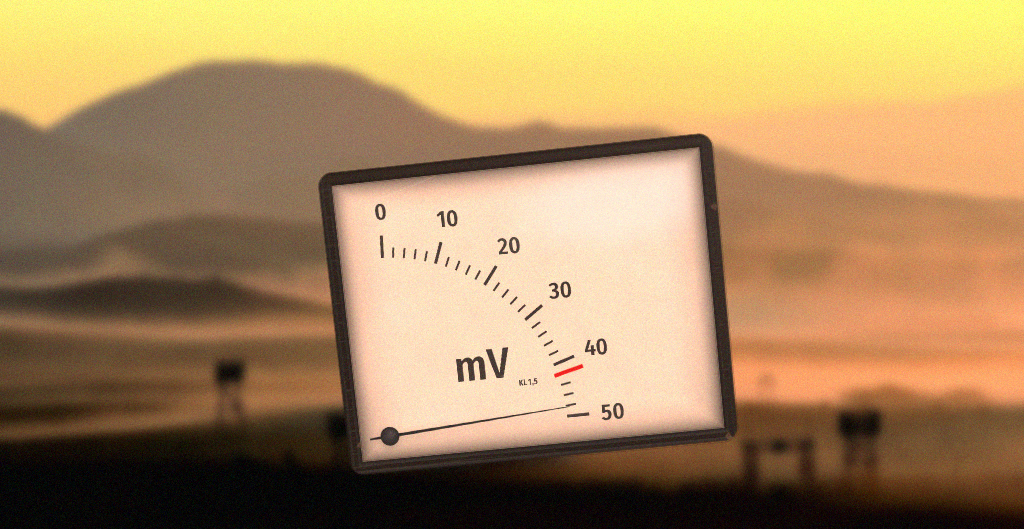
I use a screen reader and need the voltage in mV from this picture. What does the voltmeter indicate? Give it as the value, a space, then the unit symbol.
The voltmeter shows 48 mV
